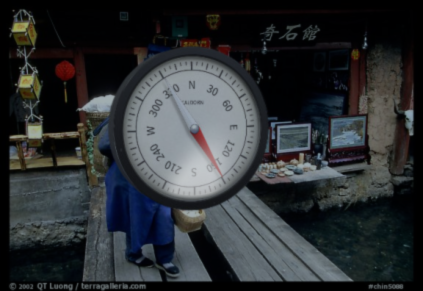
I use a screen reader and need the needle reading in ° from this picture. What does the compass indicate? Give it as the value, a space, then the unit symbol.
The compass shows 150 °
